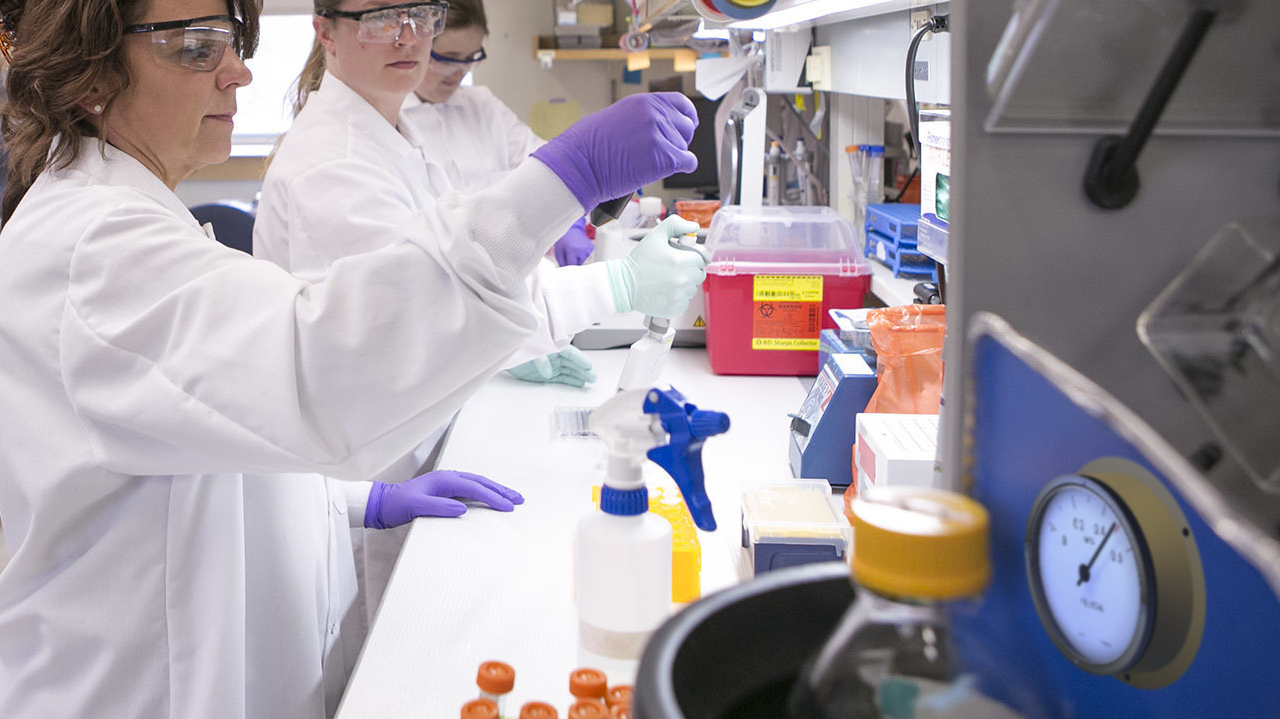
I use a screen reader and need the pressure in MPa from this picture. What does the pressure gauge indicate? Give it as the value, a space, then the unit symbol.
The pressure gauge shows 0.5 MPa
